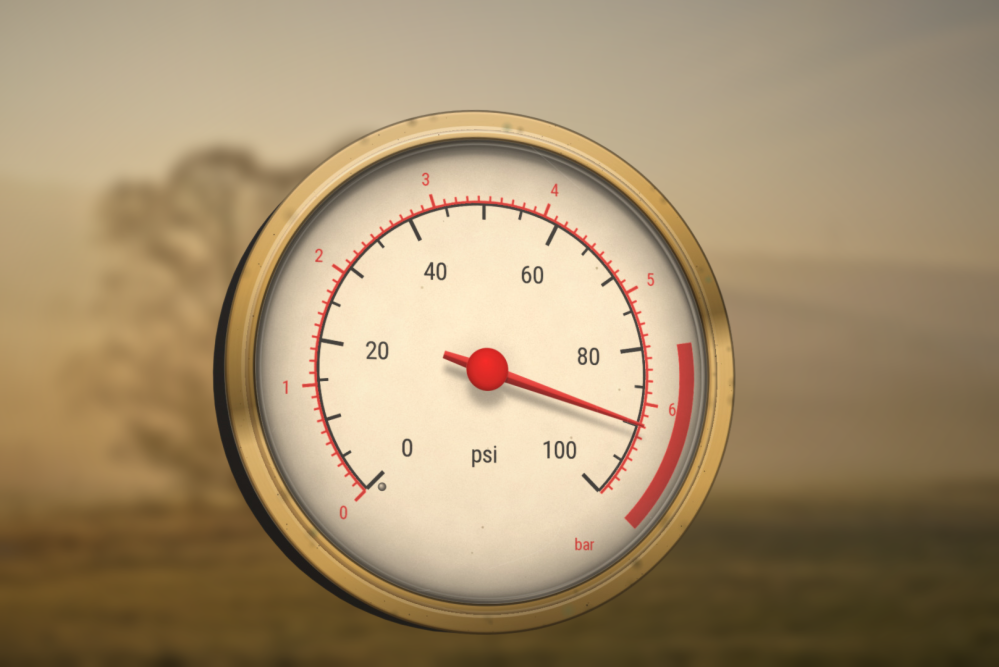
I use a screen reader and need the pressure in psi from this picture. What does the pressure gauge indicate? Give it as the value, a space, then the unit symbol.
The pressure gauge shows 90 psi
